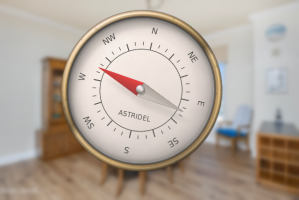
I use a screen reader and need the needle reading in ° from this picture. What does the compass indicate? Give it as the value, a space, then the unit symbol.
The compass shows 285 °
